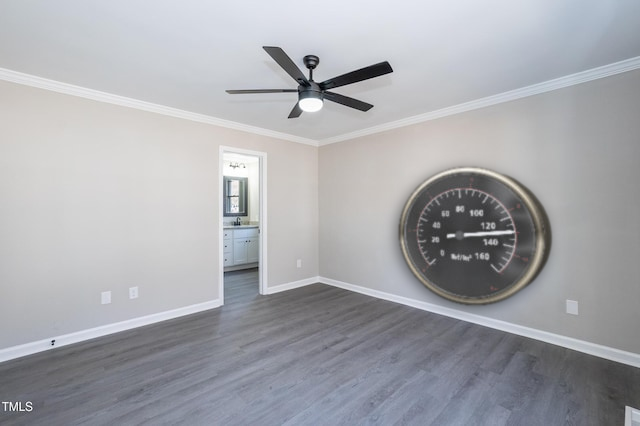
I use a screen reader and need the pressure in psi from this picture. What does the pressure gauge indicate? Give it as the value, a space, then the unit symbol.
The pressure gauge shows 130 psi
